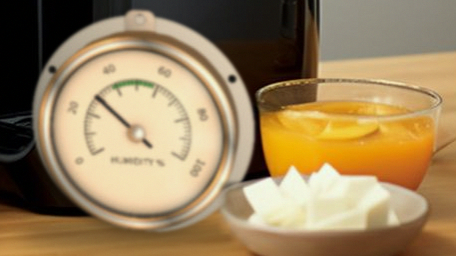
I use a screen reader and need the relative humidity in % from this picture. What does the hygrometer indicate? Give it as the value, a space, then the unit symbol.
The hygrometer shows 30 %
